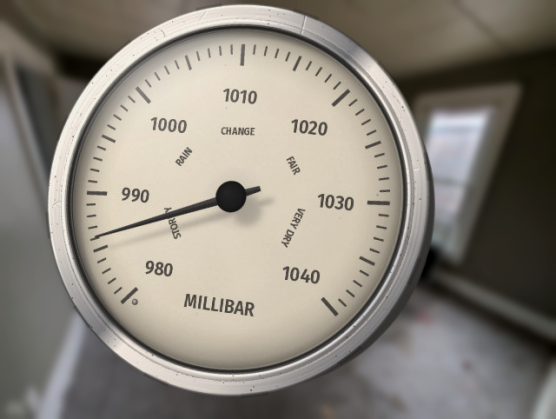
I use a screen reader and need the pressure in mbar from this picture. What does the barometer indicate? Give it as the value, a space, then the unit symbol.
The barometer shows 986 mbar
